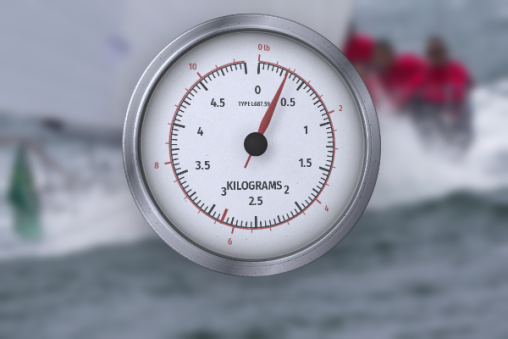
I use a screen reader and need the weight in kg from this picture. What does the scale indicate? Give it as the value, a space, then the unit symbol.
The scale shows 0.3 kg
